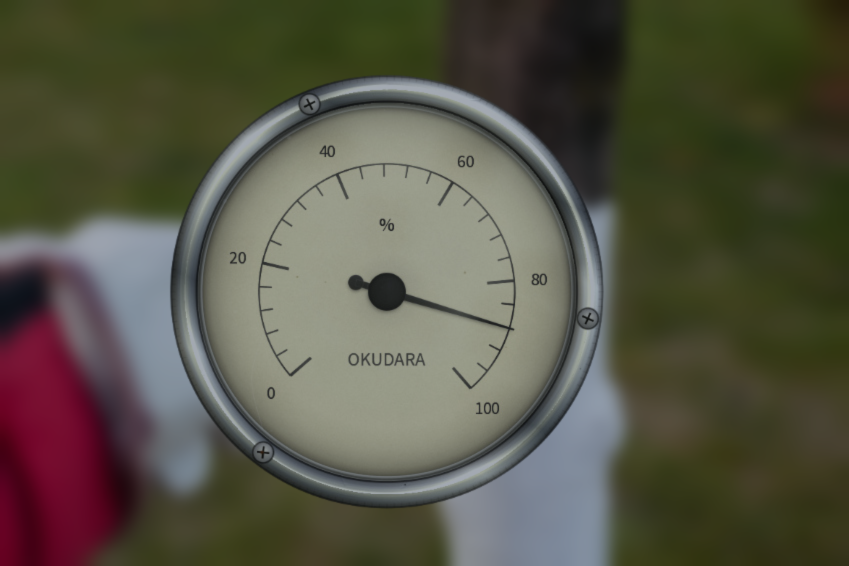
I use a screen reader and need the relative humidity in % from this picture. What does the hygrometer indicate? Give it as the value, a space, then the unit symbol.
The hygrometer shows 88 %
